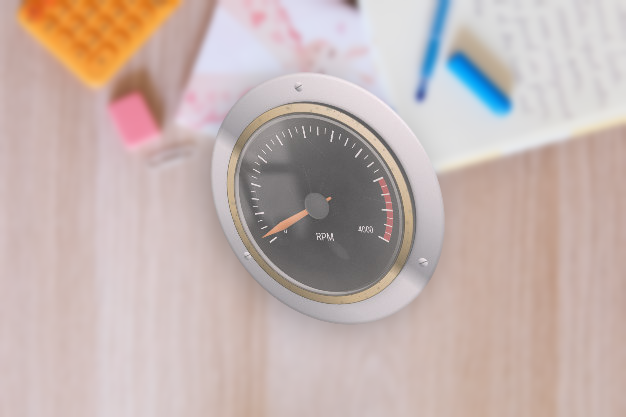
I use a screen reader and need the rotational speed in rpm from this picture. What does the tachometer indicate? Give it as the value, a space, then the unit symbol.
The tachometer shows 100 rpm
